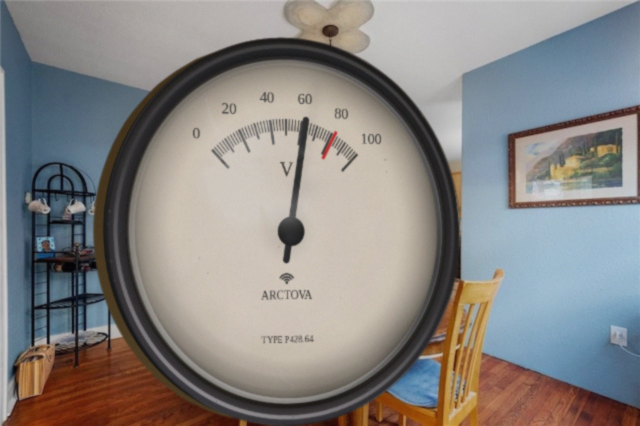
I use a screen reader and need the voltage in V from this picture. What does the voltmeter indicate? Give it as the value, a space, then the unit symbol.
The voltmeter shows 60 V
